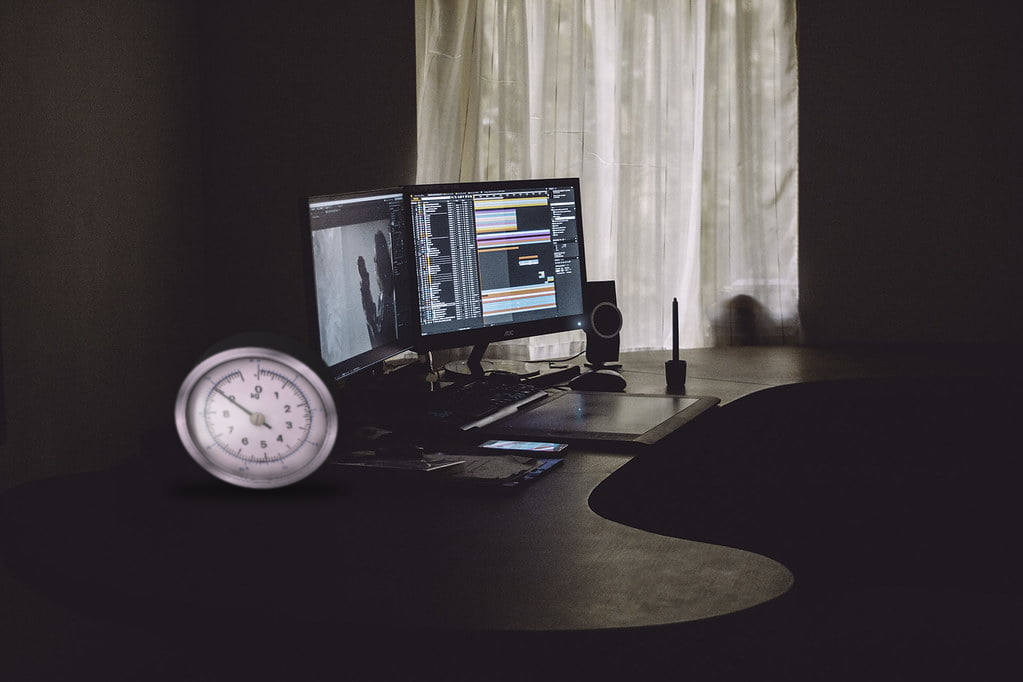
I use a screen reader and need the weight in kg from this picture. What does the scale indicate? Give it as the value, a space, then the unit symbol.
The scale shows 9 kg
